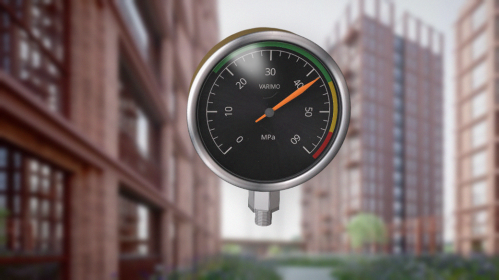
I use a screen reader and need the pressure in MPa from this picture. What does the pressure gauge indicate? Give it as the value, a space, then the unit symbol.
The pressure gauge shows 42 MPa
